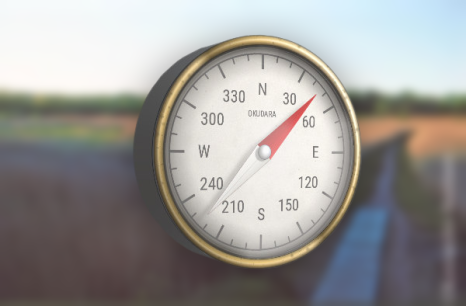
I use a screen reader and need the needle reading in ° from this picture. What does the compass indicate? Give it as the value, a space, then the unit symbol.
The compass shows 45 °
